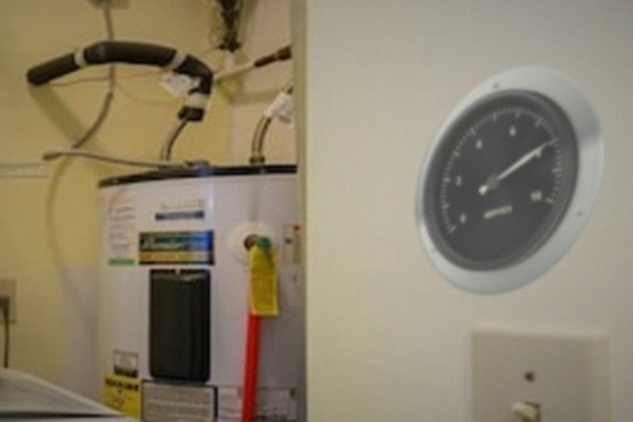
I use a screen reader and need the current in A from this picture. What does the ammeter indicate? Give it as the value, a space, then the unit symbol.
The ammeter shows 8 A
